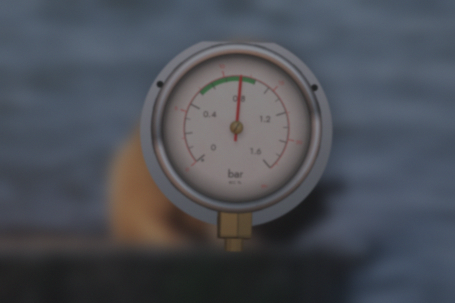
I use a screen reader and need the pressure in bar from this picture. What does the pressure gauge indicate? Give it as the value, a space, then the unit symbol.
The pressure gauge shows 0.8 bar
